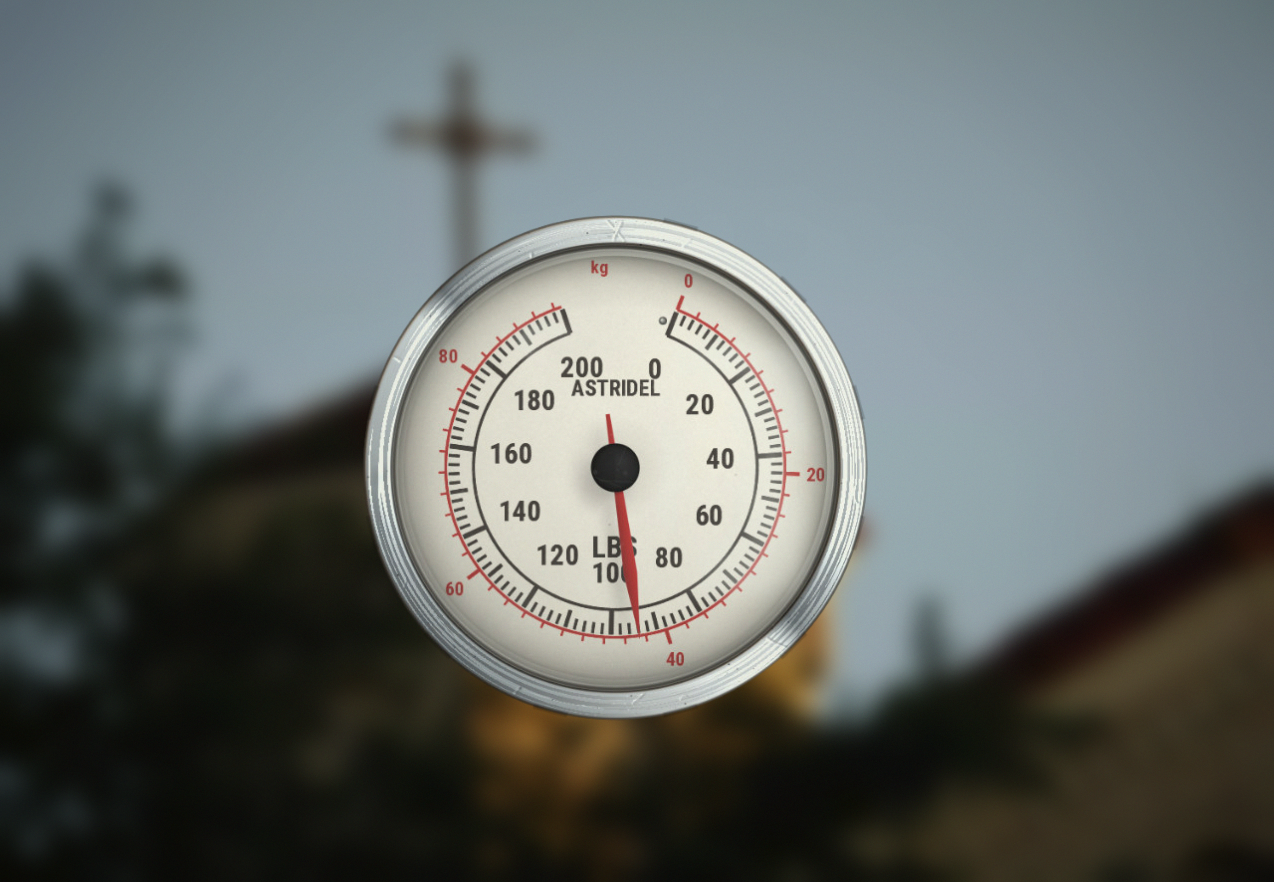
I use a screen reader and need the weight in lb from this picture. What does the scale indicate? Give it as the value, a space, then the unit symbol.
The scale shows 94 lb
